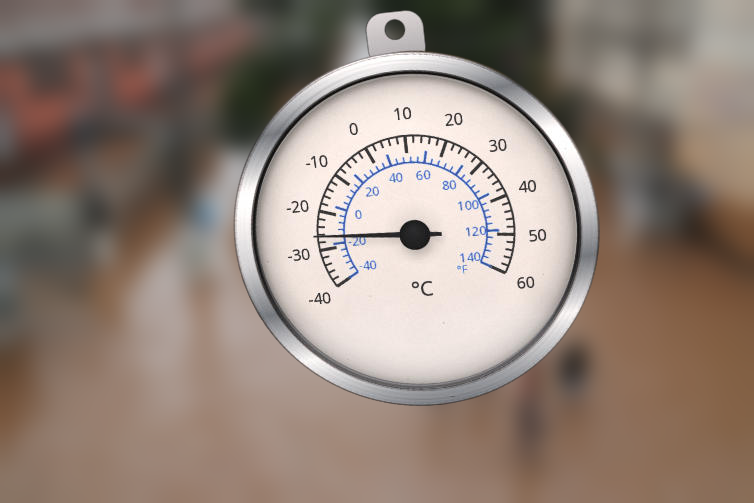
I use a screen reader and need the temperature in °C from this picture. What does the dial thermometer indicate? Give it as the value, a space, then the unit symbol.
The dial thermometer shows -26 °C
